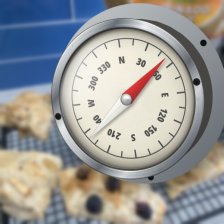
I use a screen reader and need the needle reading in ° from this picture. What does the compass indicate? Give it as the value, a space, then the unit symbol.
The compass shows 52.5 °
